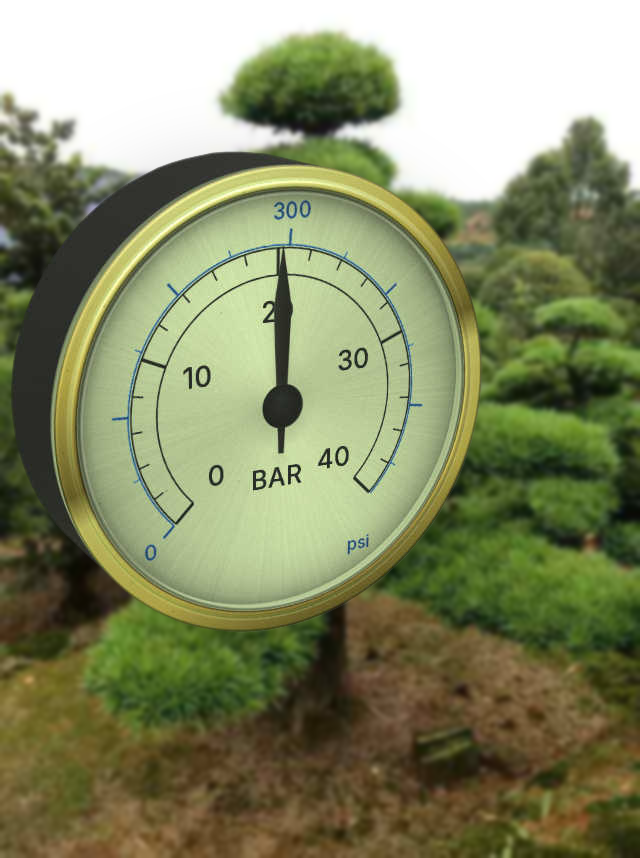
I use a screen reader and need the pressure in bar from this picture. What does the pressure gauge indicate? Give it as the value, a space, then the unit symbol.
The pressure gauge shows 20 bar
